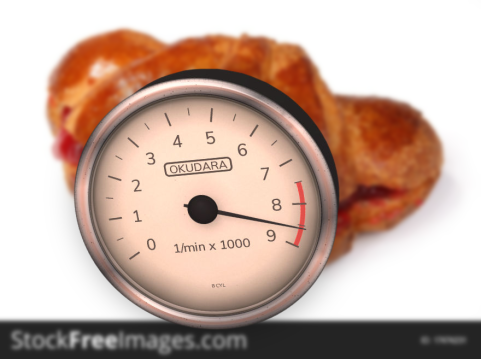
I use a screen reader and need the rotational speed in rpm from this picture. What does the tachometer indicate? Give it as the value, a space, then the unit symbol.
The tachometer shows 8500 rpm
